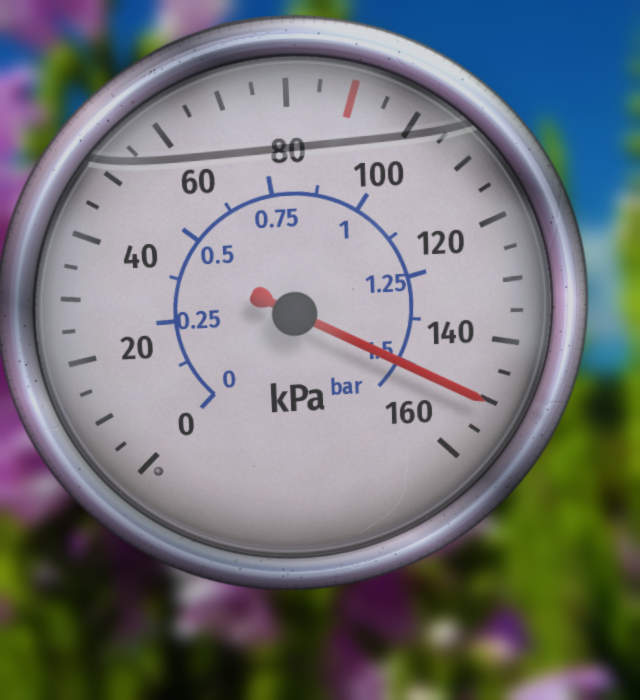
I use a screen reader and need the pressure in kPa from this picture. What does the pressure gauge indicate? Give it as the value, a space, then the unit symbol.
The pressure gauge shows 150 kPa
